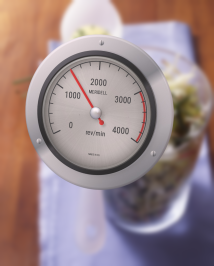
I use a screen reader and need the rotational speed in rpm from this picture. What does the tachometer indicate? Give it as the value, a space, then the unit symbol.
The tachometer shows 1400 rpm
